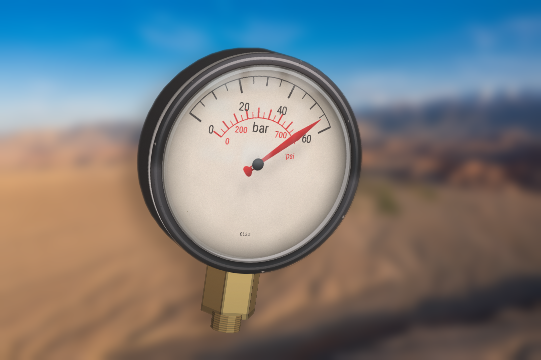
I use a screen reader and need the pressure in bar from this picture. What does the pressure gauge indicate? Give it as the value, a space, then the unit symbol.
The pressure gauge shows 55 bar
